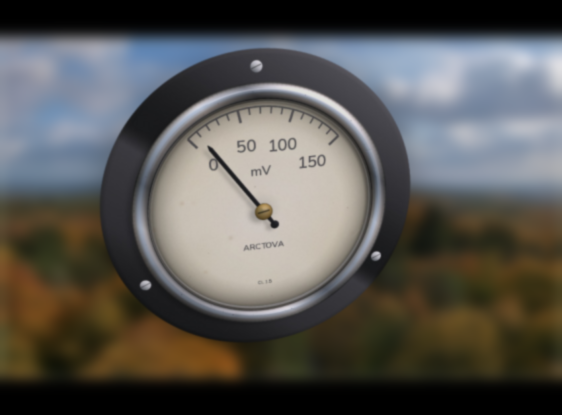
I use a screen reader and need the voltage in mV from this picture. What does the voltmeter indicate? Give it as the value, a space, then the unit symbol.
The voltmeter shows 10 mV
